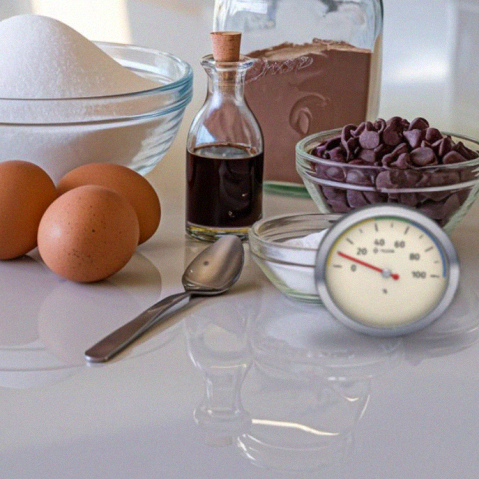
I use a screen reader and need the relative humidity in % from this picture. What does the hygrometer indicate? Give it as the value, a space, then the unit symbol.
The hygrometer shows 10 %
